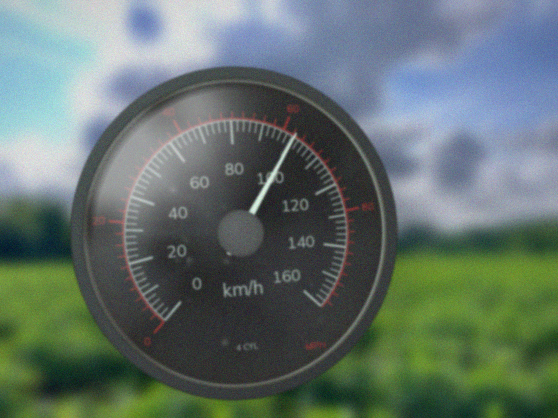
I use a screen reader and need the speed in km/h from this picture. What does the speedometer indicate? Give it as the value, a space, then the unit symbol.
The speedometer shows 100 km/h
